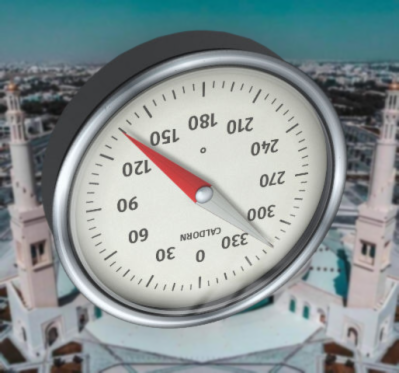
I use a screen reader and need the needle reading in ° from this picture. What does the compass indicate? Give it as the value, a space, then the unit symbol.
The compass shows 135 °
